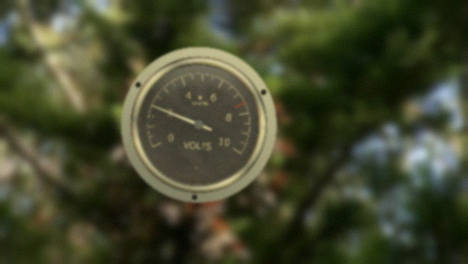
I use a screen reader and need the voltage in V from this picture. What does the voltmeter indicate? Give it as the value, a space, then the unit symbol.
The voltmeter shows 2 V
